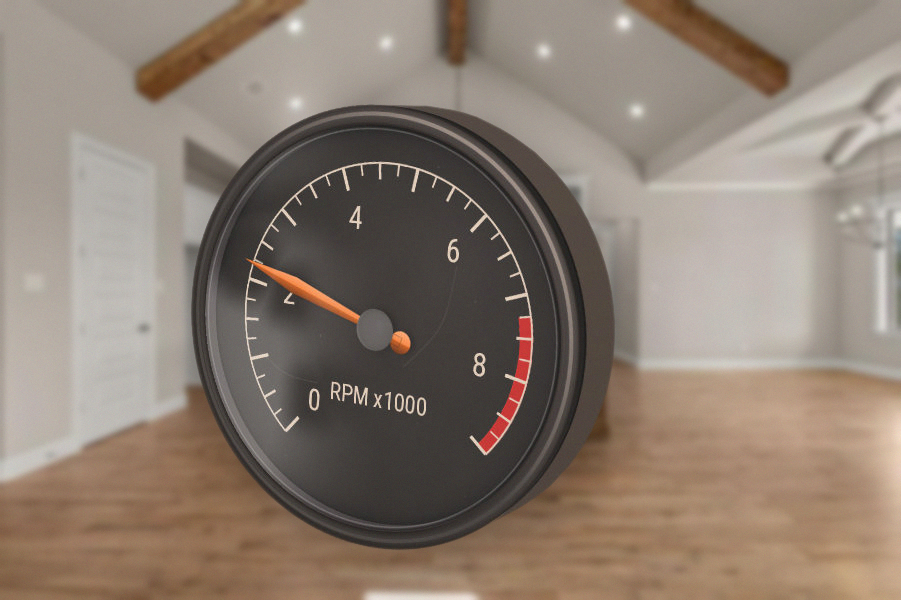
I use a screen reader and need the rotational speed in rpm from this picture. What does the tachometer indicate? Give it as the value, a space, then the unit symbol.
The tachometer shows 2250 rpm
